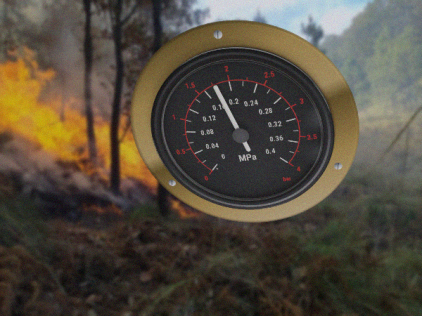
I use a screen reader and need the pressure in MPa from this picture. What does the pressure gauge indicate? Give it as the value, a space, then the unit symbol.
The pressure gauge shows 0.18 MPa
